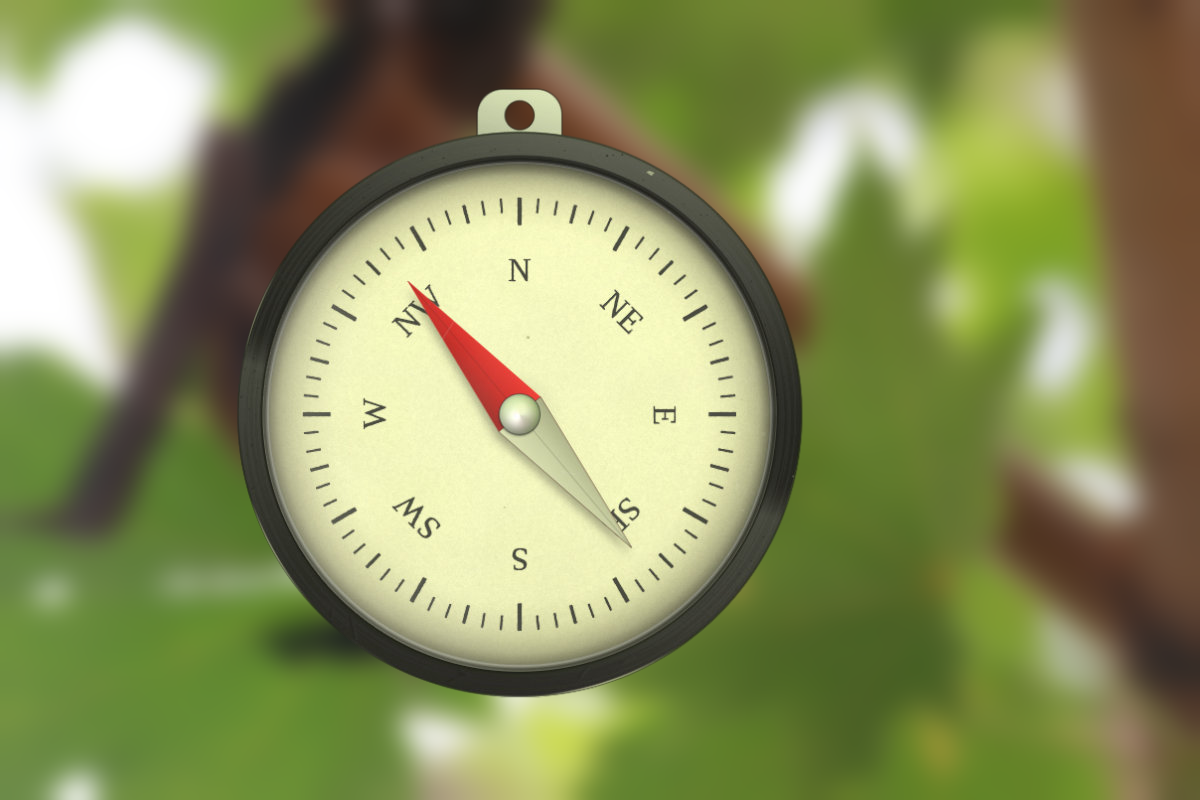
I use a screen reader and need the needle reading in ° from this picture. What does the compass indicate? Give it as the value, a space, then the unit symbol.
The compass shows 320 °
